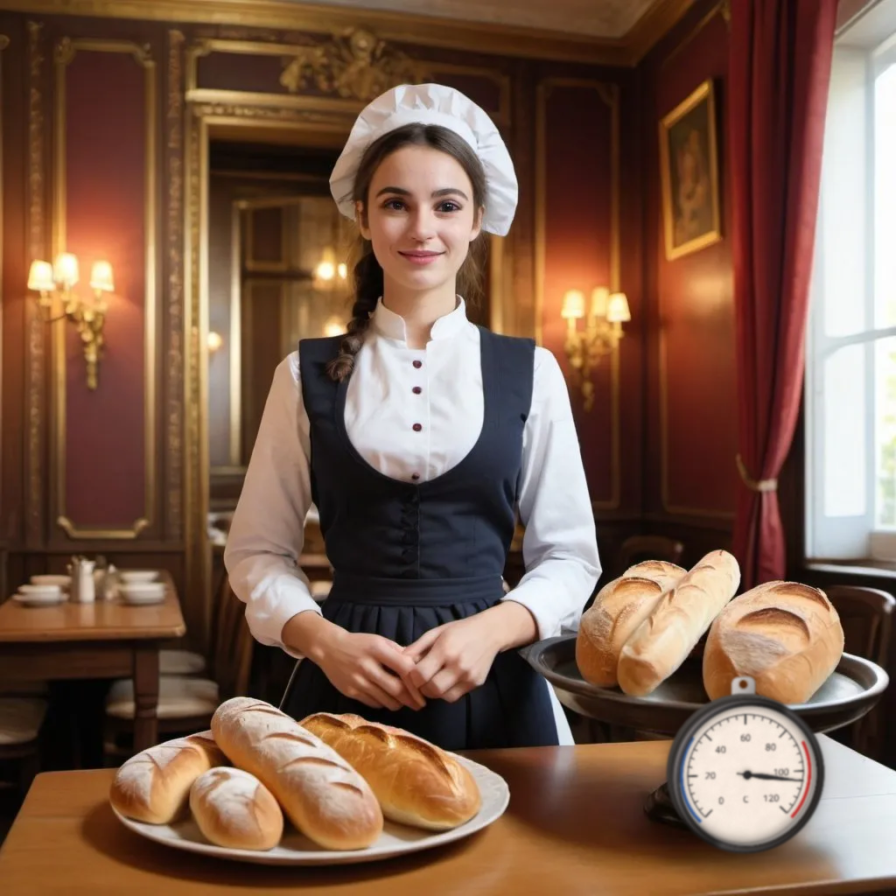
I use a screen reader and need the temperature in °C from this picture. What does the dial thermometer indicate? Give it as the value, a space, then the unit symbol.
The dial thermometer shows 104 °C
